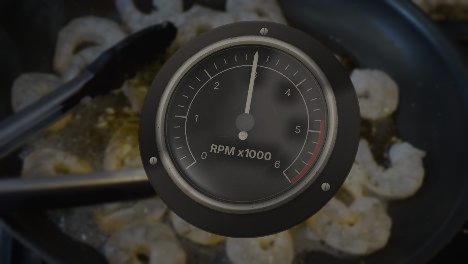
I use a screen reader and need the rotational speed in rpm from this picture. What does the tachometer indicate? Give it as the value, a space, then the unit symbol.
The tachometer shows 3000 rpm
